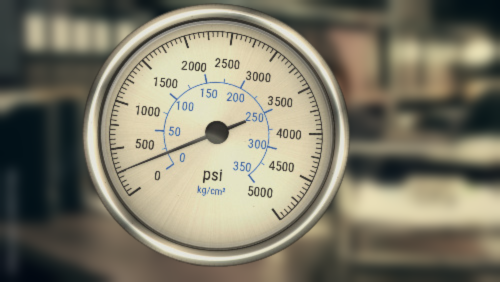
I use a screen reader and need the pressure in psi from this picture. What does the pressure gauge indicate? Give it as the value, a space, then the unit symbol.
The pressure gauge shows 250 psi
